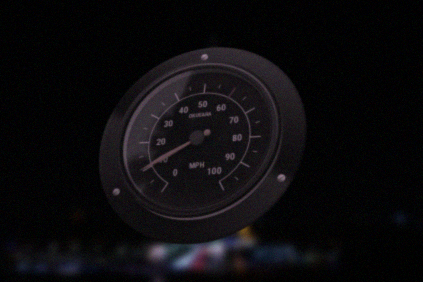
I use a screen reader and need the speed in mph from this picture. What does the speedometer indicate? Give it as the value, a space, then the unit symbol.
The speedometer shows 10 mph
